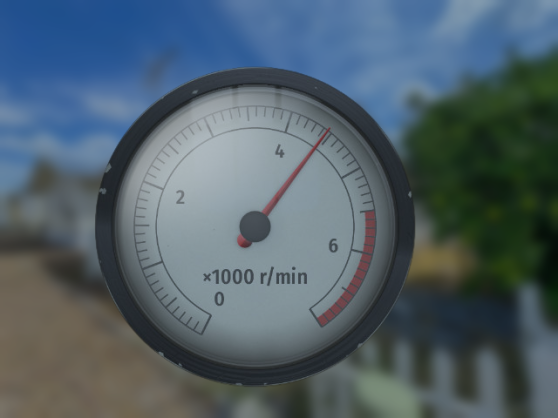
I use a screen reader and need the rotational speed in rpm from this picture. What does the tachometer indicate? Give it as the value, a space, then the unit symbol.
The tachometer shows 4450 rpm
